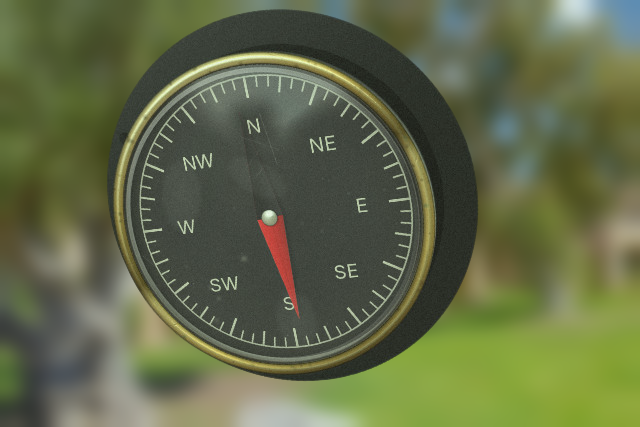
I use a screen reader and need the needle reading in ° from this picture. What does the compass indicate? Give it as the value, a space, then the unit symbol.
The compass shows 175 °
